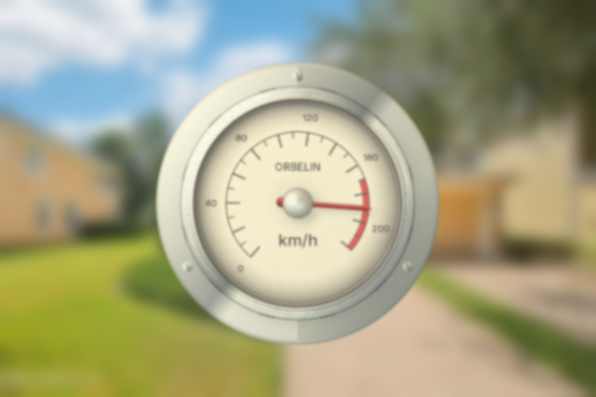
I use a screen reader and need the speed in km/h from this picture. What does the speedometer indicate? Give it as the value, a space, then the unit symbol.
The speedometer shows 190 km/h
